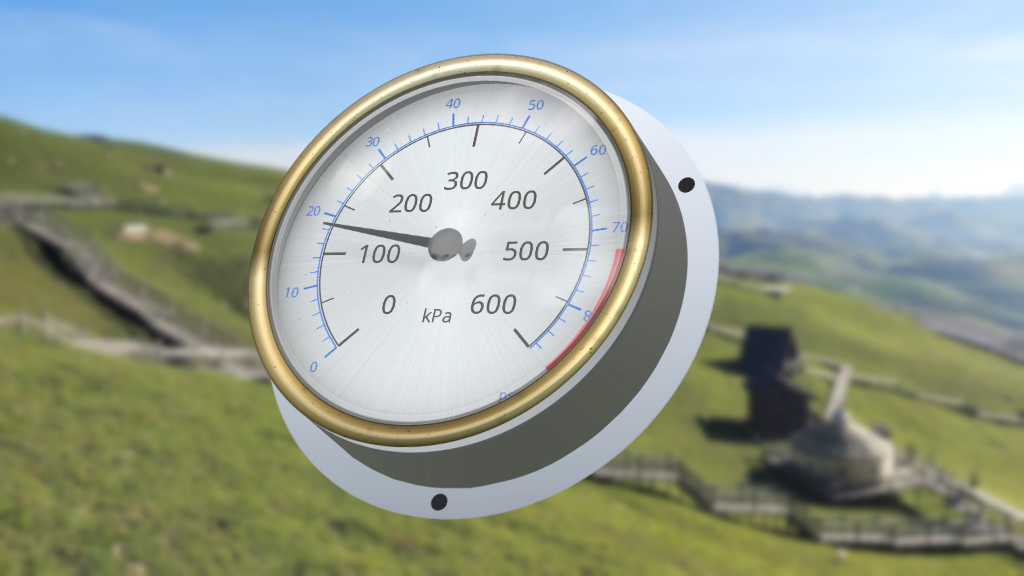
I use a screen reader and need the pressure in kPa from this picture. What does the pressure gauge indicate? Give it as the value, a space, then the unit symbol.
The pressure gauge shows 125 kPa
